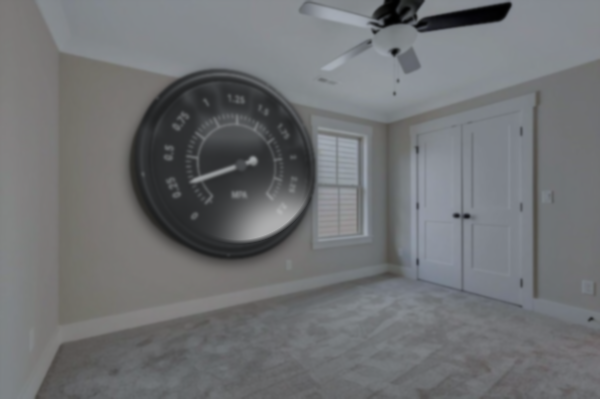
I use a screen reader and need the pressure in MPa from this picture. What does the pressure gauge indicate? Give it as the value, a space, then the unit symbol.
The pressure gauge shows 0.25 MPa
